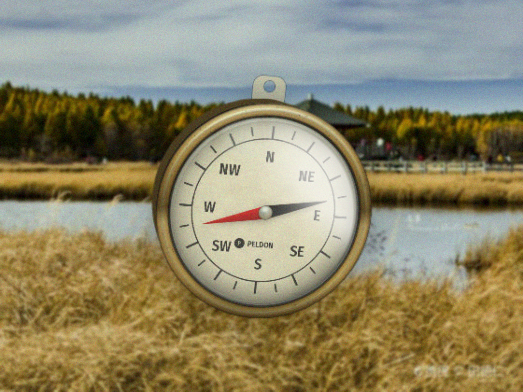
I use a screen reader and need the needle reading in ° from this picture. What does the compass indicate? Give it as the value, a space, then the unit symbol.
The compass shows 255 °
